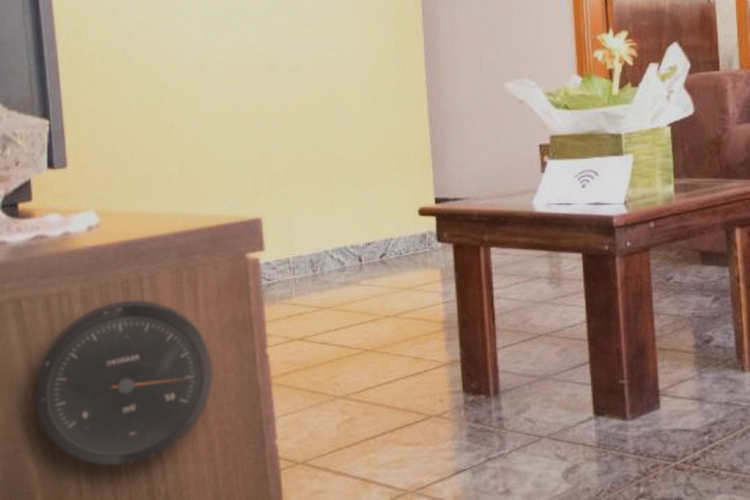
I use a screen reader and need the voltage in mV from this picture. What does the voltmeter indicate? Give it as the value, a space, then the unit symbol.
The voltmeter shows 45 mV
